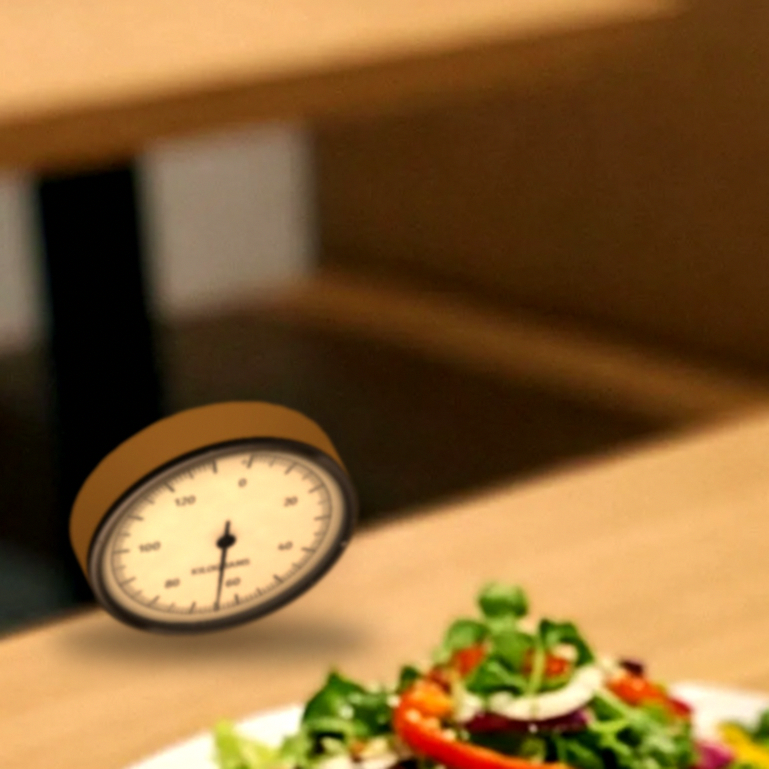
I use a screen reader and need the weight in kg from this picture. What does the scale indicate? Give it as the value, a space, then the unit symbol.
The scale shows 65 kg
